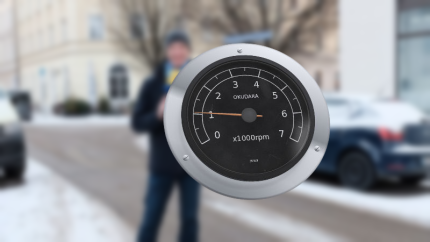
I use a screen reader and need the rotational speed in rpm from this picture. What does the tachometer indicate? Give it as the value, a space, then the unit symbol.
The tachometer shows 1000 rpm
